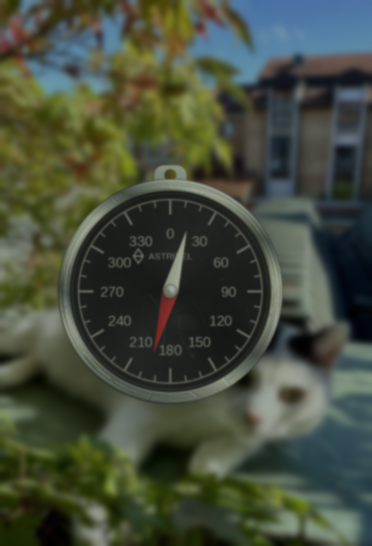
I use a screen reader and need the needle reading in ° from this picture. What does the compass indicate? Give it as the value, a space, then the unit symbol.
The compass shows 195 °
